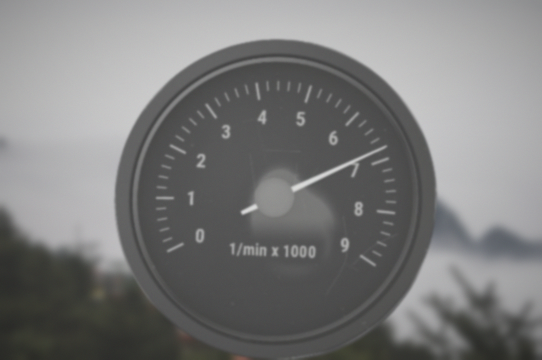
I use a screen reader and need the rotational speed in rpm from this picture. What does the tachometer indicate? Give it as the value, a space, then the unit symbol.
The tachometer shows 6800 rpm
